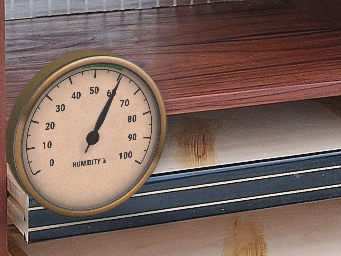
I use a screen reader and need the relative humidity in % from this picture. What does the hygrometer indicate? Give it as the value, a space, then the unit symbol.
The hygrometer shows 60 %
